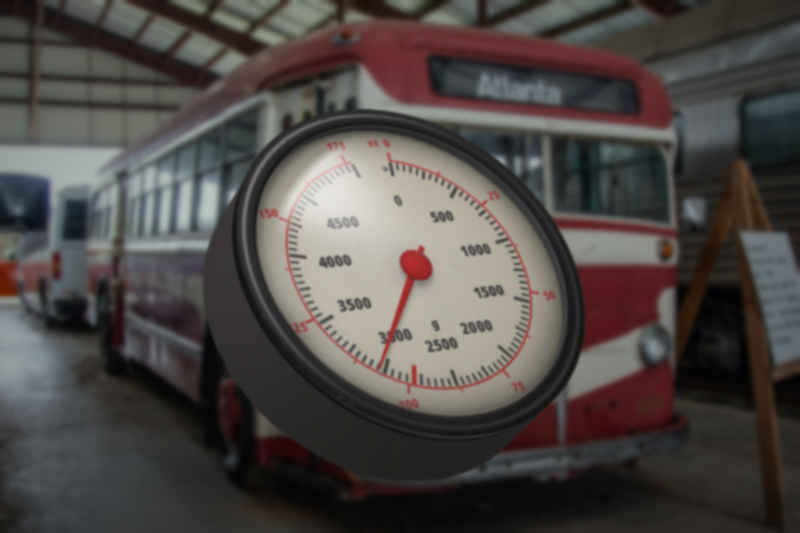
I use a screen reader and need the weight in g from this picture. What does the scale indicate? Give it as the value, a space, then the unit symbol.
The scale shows 3050 g
